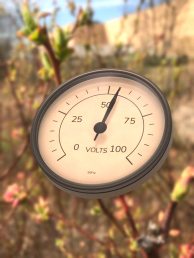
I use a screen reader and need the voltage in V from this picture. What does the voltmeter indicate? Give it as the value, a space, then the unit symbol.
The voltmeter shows 55 V
